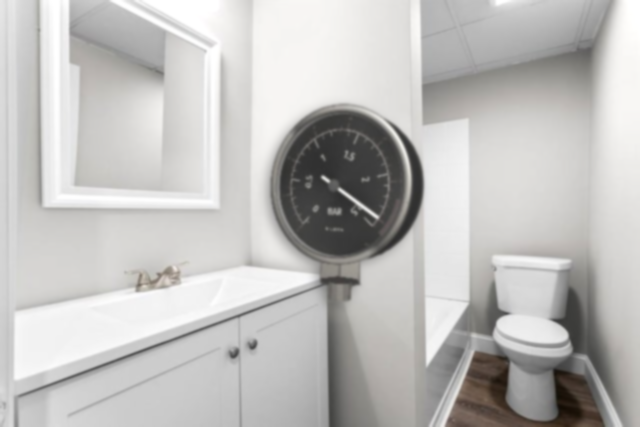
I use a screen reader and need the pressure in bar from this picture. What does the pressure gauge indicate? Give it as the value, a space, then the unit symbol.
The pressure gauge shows 2.4 bar
